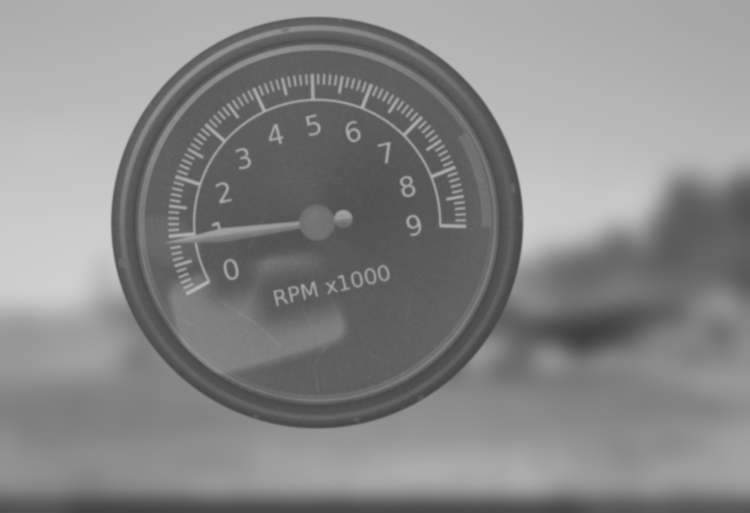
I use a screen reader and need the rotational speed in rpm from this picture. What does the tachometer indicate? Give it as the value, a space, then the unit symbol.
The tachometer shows 900 rpm
